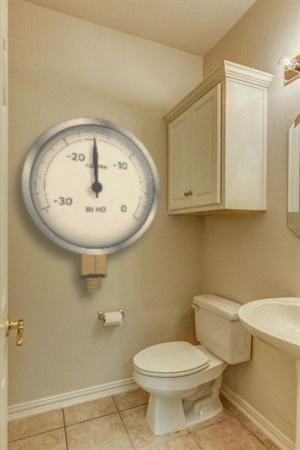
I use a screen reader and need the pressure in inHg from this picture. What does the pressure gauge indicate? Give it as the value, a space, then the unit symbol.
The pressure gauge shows -16 inHg
